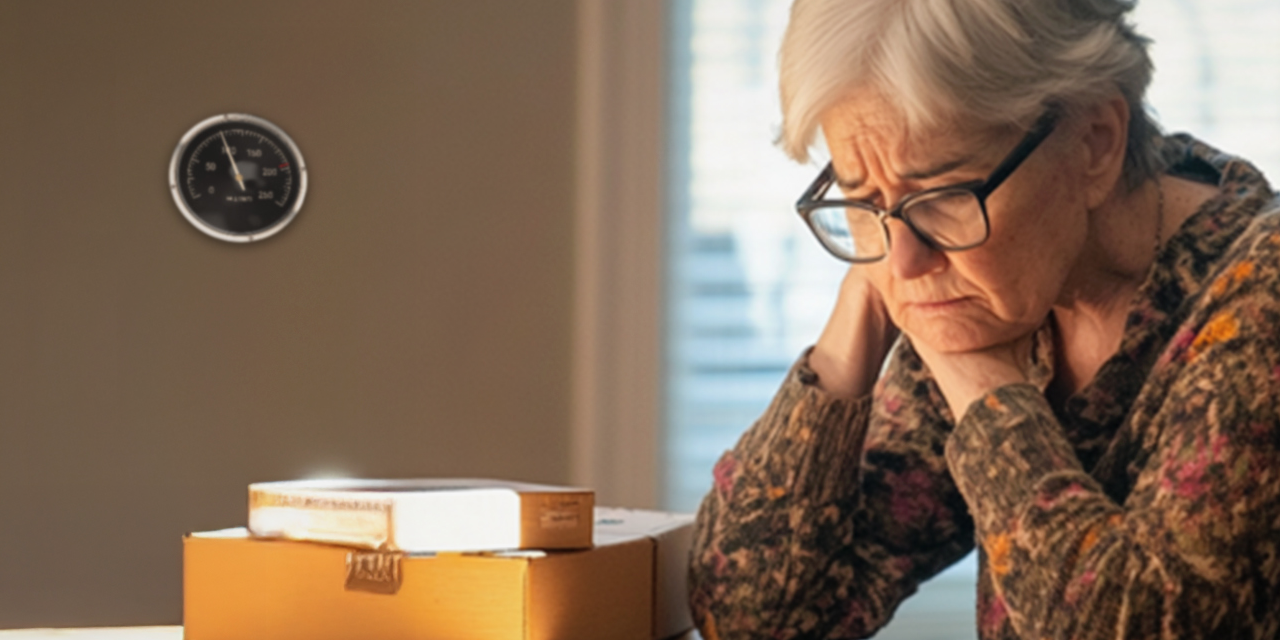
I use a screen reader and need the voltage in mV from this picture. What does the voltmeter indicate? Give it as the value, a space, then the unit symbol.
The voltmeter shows 100 mV
